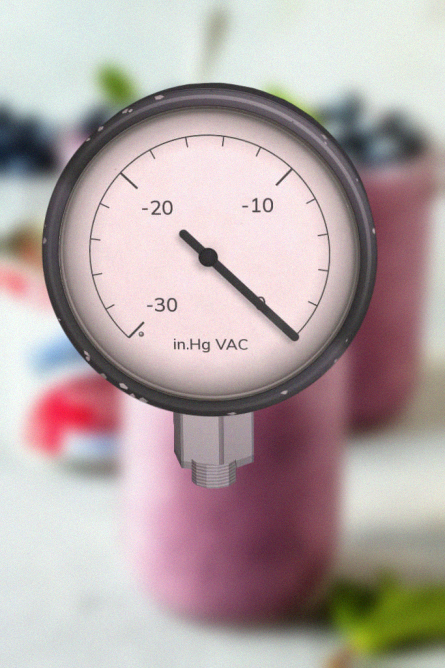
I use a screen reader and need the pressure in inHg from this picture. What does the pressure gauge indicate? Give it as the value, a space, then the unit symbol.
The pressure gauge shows 0 inHg
